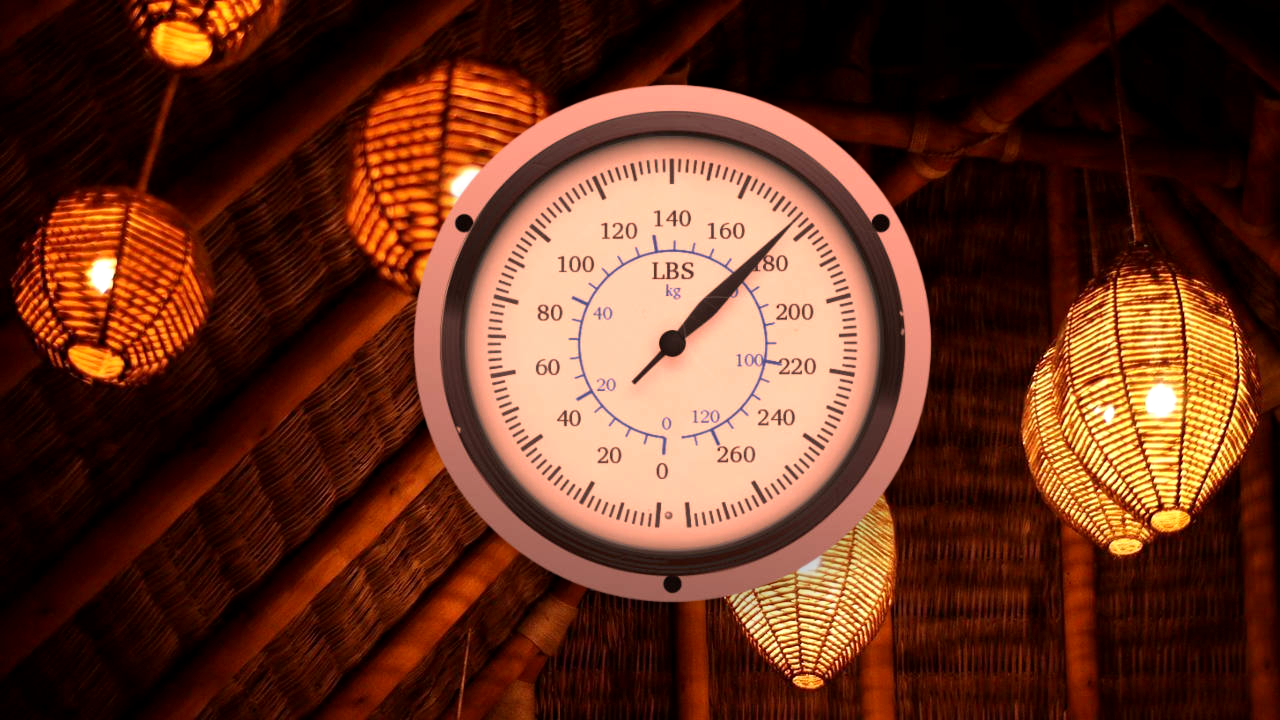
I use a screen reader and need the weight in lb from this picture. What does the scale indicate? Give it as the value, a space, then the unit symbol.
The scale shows 176 lb
